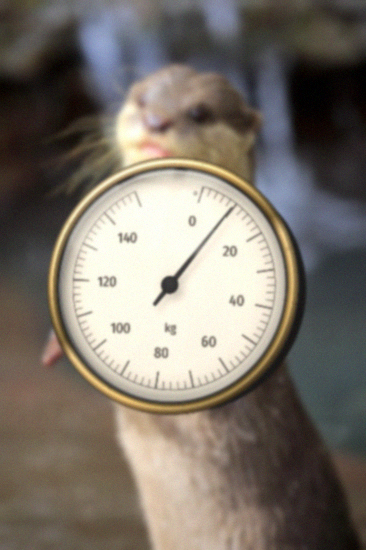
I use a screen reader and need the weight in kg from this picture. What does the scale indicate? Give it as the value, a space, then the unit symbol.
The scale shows 10 kg
